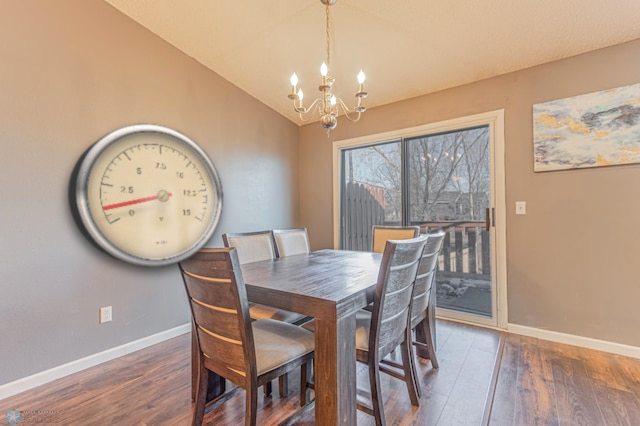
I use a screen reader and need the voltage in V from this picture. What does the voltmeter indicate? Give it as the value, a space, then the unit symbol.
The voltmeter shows 1 V
